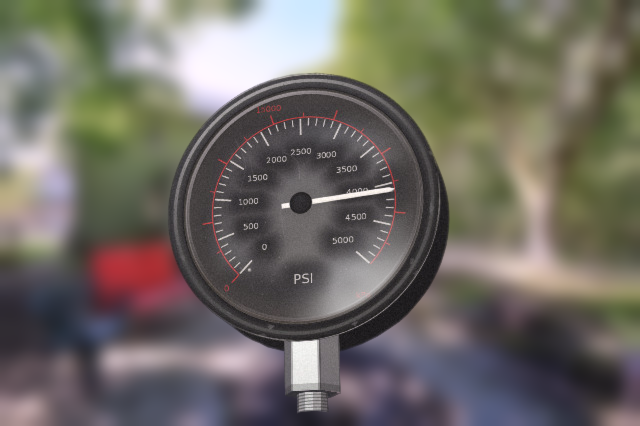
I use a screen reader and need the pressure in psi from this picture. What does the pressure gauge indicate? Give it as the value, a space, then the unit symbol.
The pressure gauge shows 4100 psi
